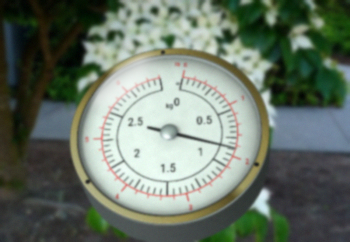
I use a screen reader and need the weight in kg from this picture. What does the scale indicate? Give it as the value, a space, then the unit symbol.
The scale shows 0.85 kg
